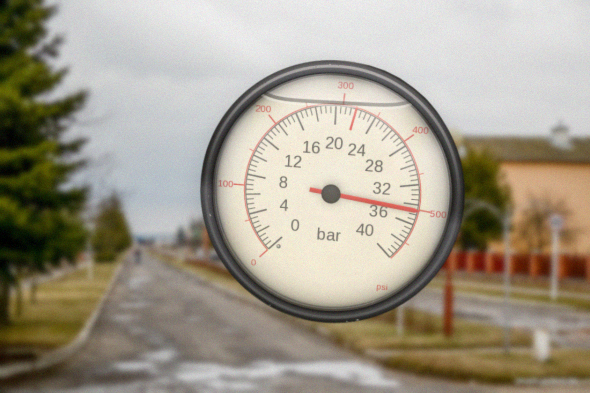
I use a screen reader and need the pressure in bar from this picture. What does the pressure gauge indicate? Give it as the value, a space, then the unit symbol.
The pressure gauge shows 34.5 bar
